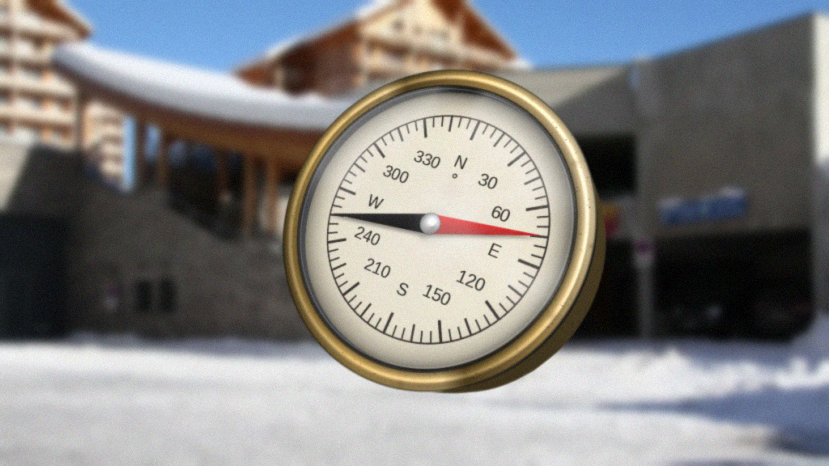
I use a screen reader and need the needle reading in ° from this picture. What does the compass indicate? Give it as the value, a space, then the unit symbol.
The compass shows 75 °
